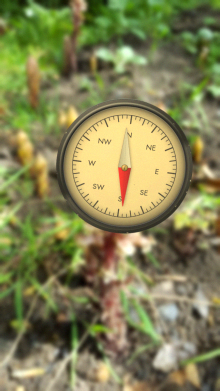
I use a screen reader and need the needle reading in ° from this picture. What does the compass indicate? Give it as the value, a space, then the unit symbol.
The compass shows 175 °
